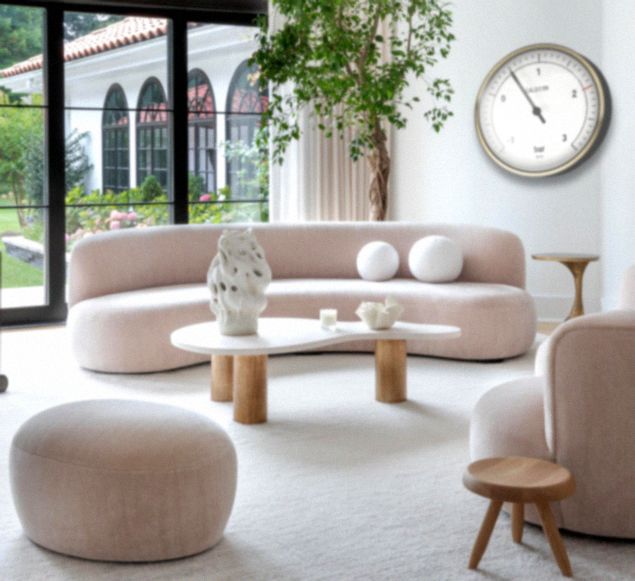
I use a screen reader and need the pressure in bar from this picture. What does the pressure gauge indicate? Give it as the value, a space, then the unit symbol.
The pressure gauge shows 0.5 bar
